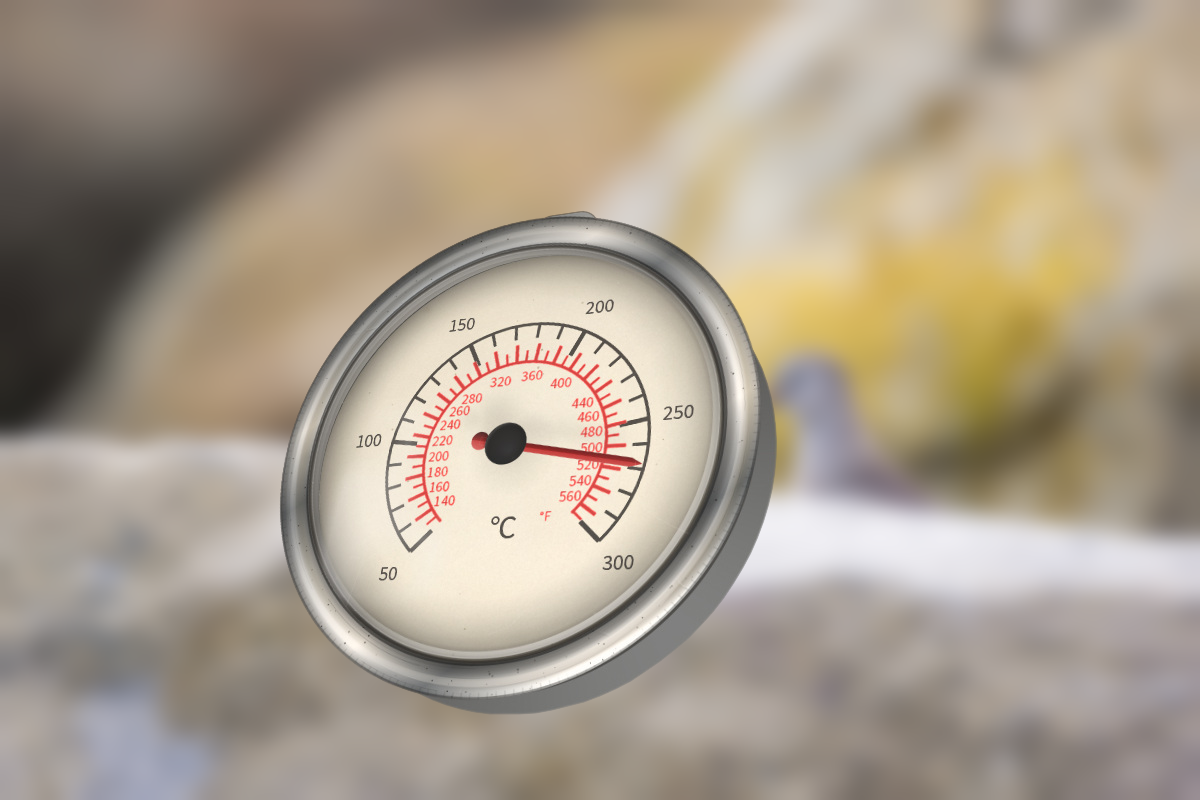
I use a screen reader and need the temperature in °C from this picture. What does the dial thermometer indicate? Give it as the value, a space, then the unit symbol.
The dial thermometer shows 270 °C
